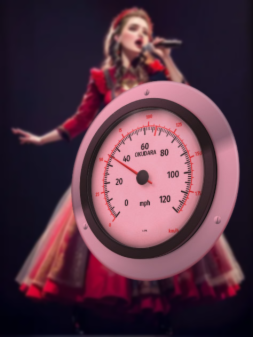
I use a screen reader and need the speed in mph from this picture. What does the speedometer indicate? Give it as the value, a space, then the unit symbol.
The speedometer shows 35 mph
